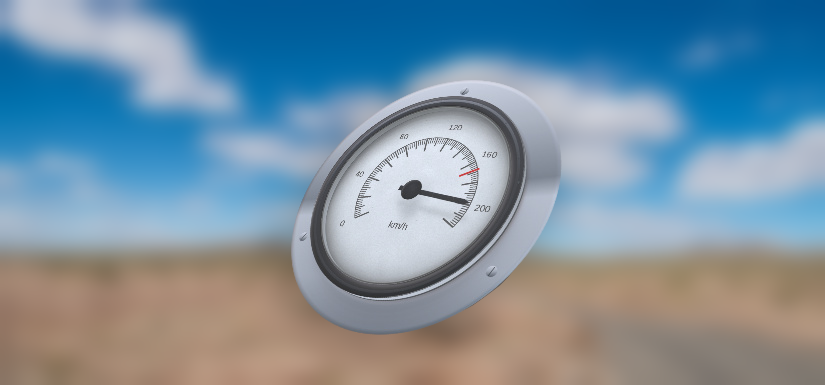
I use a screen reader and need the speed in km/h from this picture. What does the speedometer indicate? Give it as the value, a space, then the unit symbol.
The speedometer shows 200 km/h
